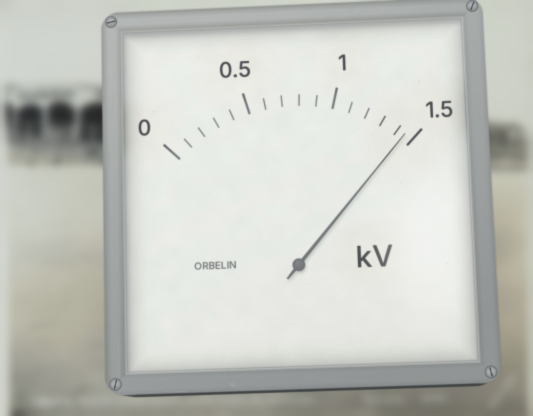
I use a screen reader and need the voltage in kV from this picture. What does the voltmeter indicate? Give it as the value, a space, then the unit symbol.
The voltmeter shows 1.45 kV
